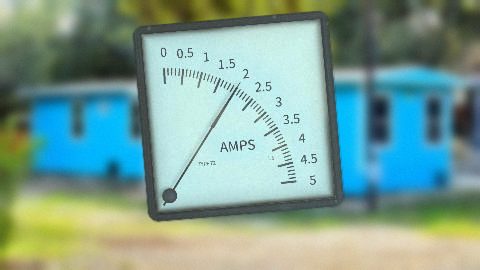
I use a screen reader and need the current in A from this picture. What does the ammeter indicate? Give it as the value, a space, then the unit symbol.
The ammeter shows 2 A
